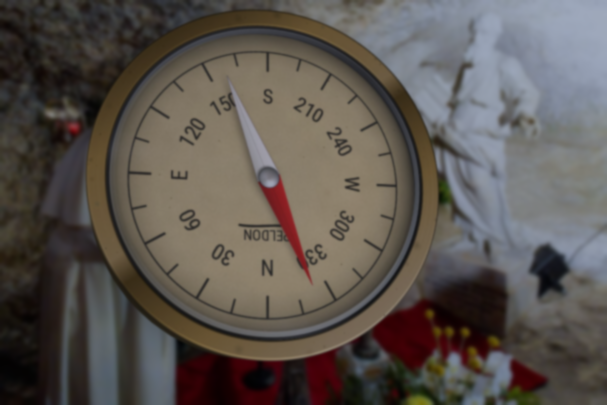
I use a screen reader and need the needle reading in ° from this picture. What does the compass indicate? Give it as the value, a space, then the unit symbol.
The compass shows 337.5 °
